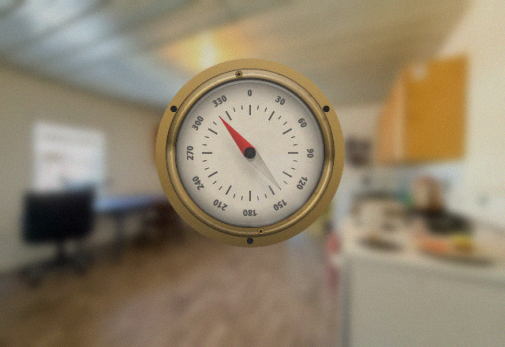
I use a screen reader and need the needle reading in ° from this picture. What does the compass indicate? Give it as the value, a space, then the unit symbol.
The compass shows 320 °
